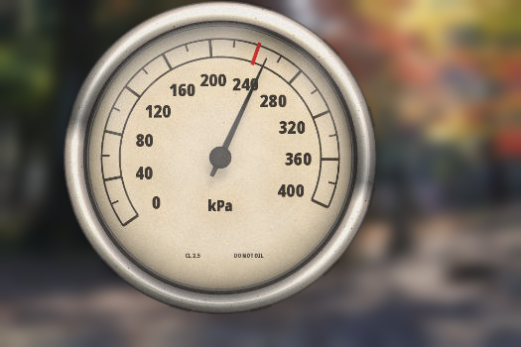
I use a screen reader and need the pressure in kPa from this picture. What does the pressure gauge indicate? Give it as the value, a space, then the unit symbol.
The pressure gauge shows 250 kPa
